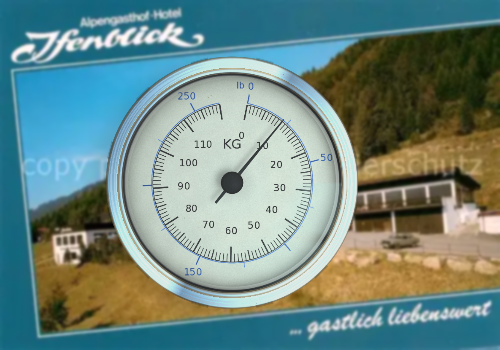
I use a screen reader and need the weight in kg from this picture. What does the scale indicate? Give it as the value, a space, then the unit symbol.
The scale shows 10 kg
